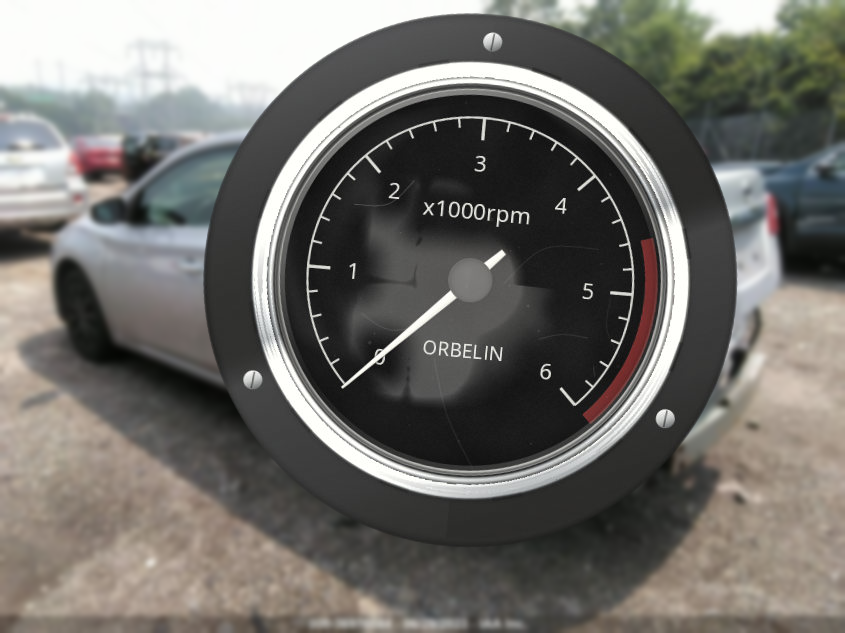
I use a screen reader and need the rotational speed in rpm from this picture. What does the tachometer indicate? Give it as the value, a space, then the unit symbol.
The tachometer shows 0 rpm
